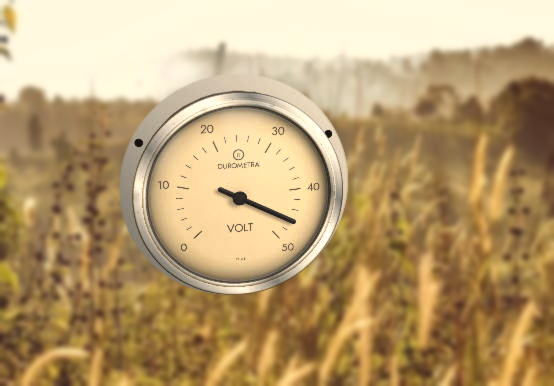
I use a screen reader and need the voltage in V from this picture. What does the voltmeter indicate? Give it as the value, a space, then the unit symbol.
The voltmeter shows 46 V
